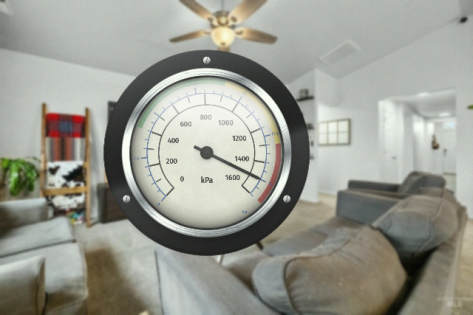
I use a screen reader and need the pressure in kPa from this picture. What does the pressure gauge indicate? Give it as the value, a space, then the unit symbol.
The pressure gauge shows 1500 kPa
